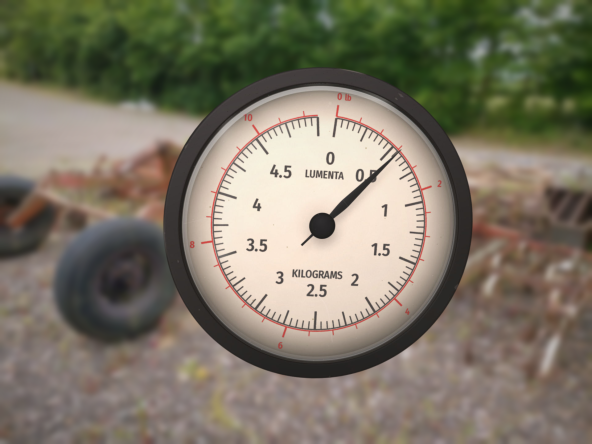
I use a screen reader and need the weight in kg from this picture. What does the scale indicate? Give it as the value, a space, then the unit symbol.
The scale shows 0.55 kg
